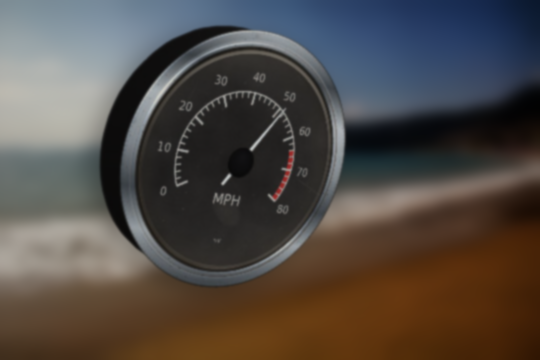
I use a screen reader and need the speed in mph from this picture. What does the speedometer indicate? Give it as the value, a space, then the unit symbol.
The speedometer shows 50 mph
